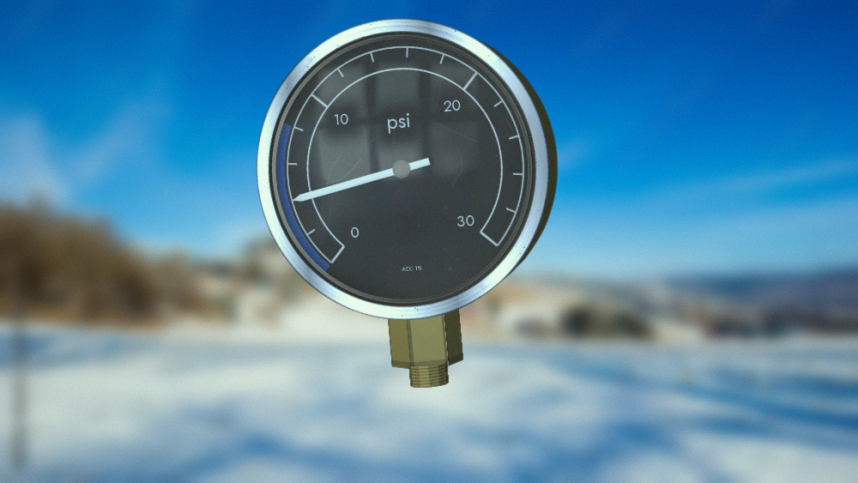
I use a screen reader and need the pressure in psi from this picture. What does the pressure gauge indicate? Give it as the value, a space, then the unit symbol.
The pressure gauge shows 4 psi
